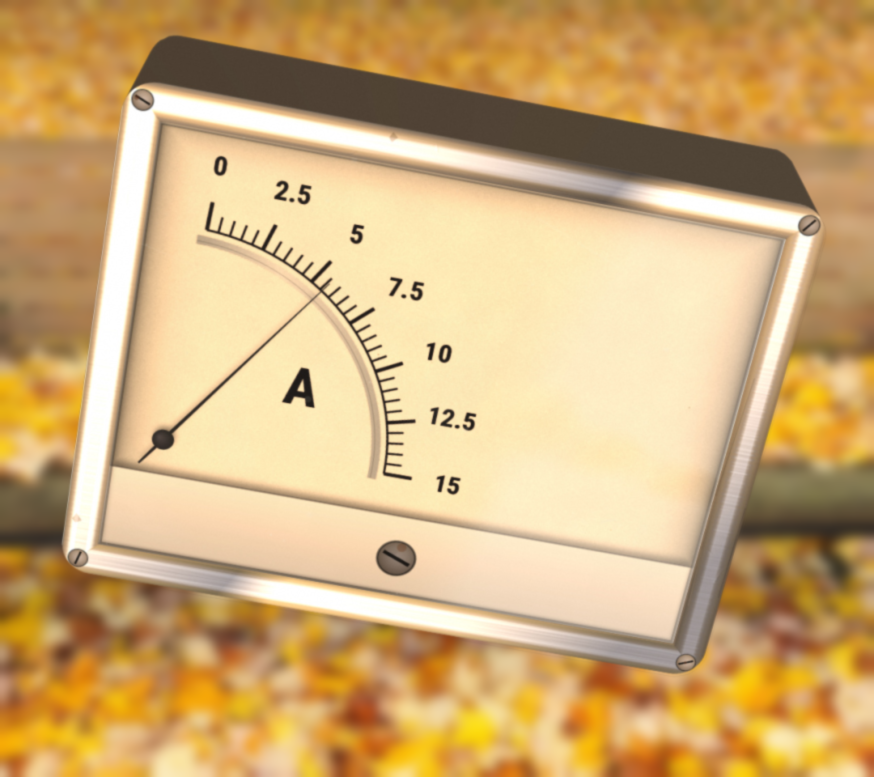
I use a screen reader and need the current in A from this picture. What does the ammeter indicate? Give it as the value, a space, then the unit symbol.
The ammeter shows 5.5 A
